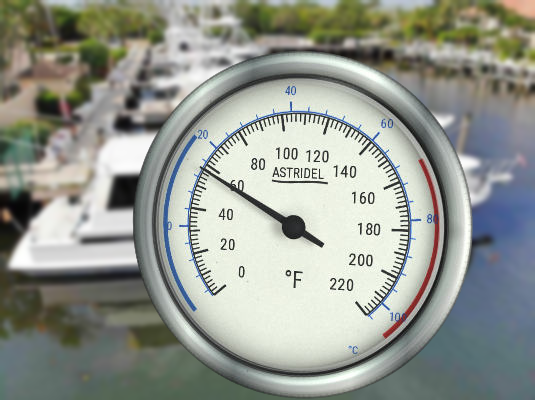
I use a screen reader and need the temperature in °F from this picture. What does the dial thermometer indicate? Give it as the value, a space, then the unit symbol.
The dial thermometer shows 58 °F
